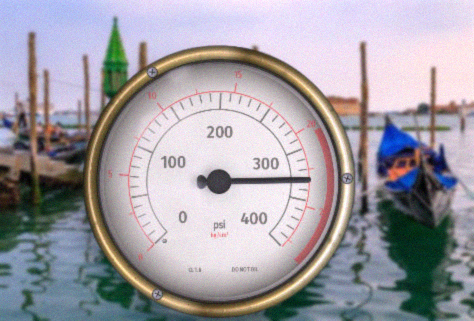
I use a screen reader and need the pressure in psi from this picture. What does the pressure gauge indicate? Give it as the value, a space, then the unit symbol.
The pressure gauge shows 330 psi
